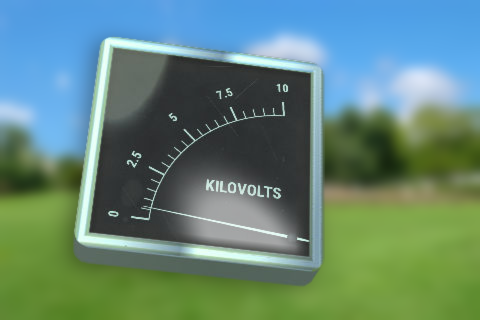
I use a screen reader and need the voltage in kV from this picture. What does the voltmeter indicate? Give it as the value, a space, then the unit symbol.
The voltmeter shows 0.5 kV
